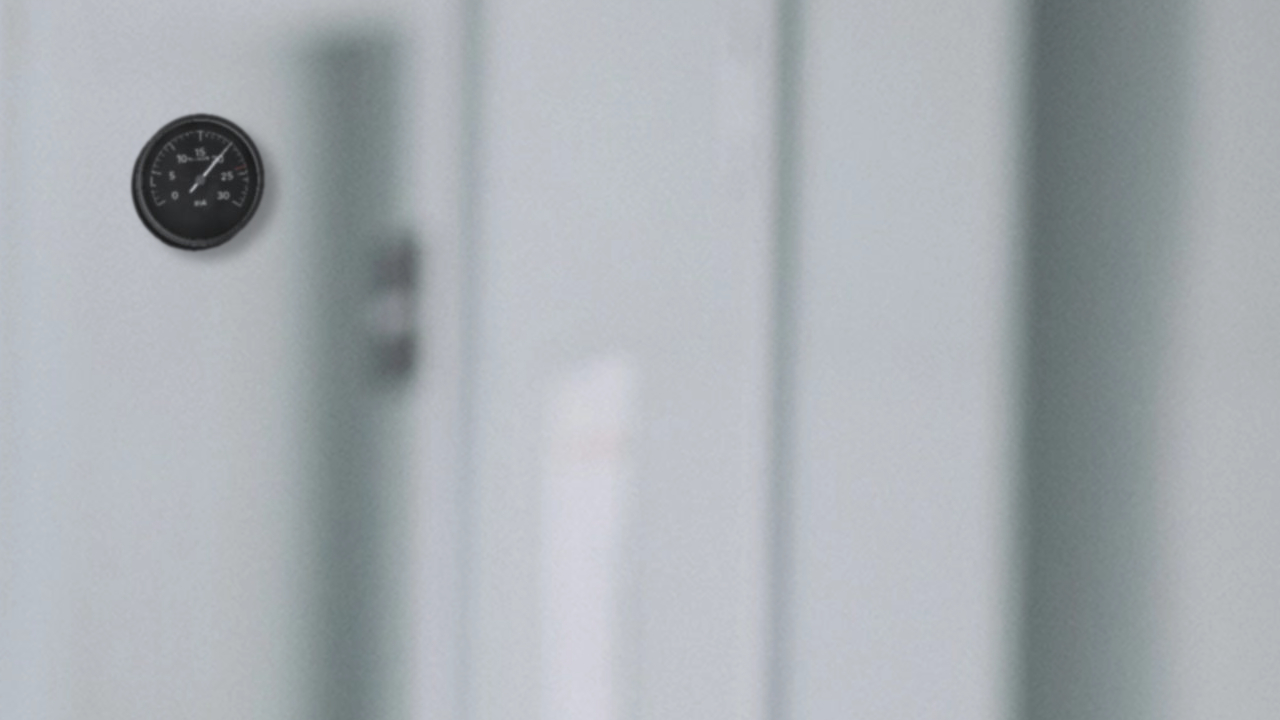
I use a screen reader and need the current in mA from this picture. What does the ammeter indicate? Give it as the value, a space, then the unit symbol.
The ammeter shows 20 mA
